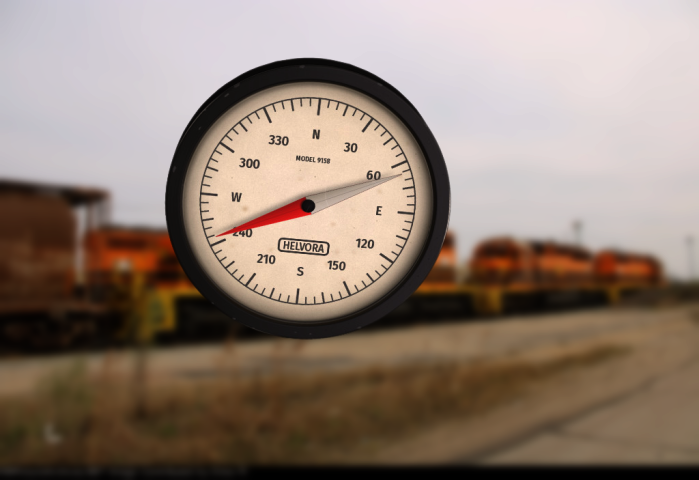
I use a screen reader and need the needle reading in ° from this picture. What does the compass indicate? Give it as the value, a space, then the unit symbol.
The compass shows 245 °
